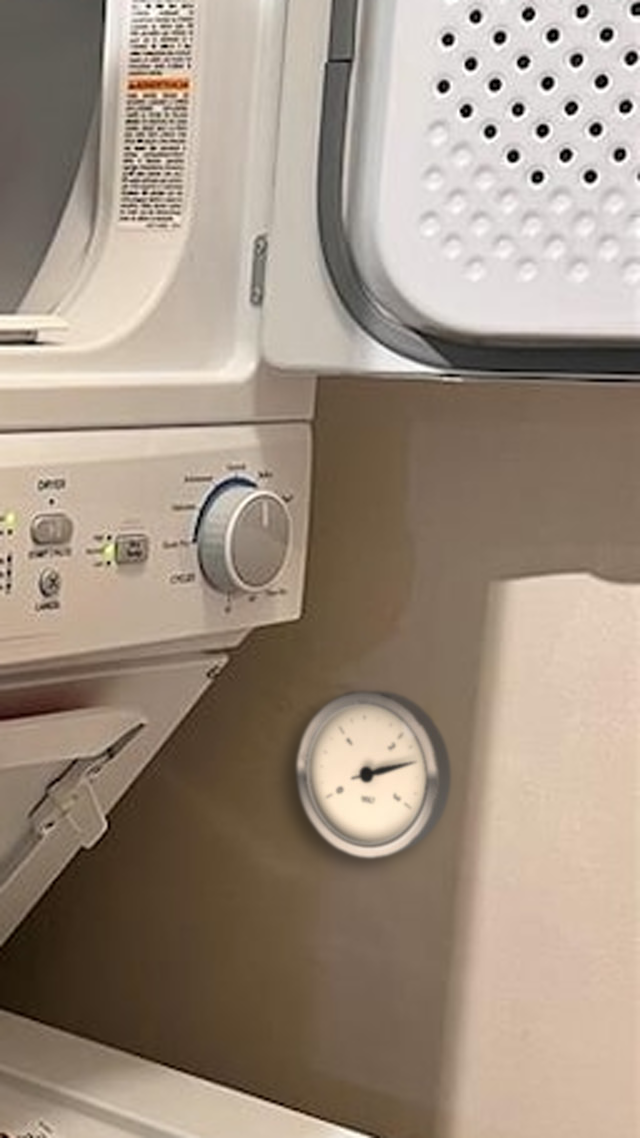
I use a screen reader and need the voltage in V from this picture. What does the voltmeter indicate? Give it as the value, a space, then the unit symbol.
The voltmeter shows 2.4 V
